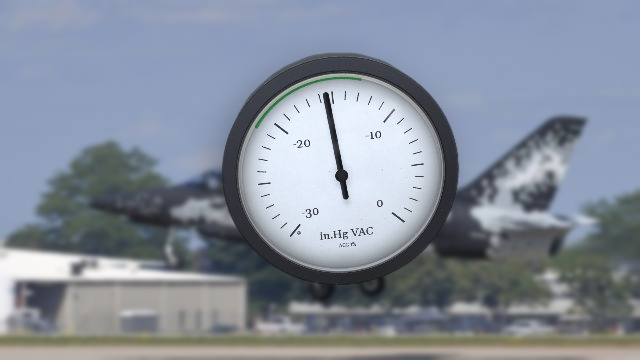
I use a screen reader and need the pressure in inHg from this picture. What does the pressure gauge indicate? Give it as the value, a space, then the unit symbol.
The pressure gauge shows -15.5 inHg
